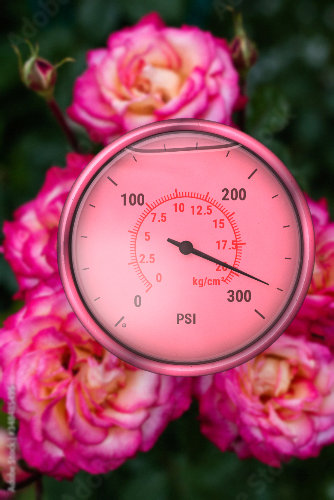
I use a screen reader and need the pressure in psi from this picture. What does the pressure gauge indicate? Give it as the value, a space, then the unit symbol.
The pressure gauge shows 280 psi
